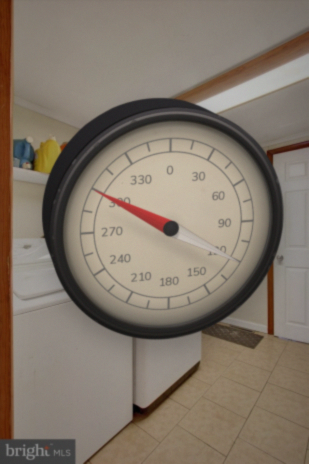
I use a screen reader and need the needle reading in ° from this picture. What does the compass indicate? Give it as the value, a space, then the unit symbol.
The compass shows 300 °
